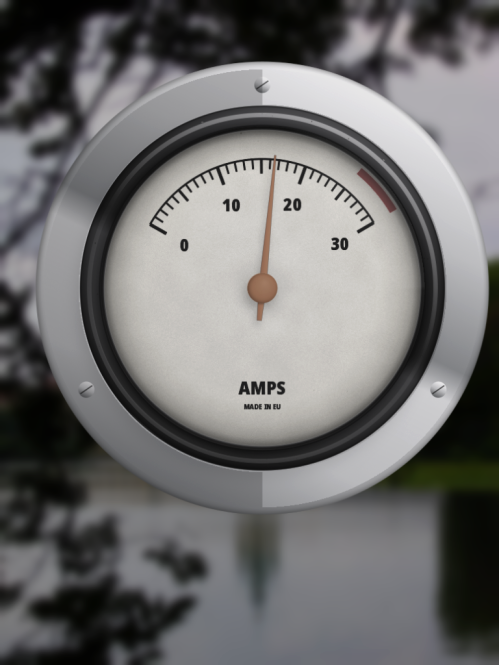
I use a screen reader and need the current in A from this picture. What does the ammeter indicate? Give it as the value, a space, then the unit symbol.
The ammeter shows 16.5 A
